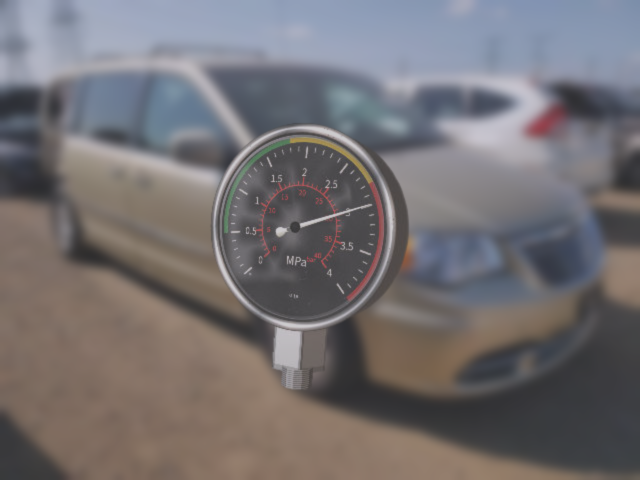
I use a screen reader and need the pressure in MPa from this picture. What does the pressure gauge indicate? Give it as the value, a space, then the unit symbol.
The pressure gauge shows 3 MPa
